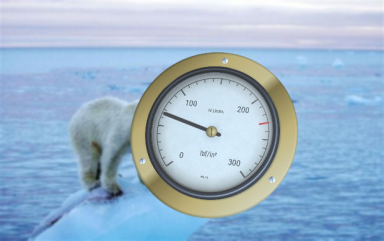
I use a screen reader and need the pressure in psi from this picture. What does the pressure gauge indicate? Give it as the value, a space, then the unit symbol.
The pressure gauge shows 65 psi
